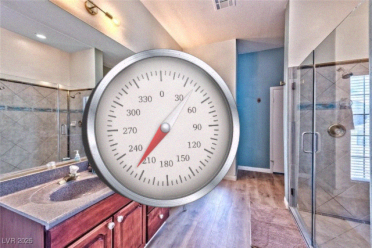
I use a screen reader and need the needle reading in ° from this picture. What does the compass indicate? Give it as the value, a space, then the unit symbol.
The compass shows 220 °
